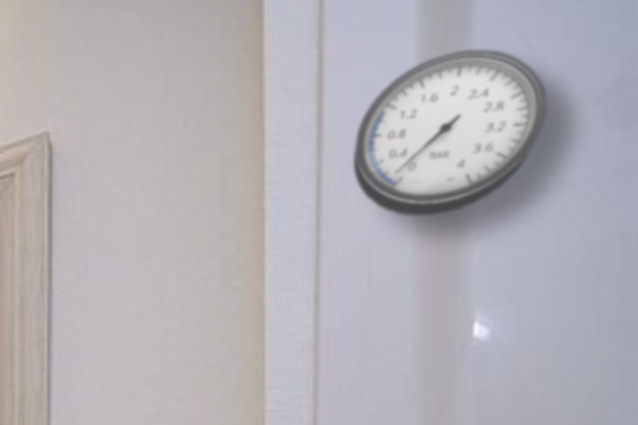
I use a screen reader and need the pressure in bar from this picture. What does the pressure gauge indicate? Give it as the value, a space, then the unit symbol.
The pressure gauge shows 0.1 bar
